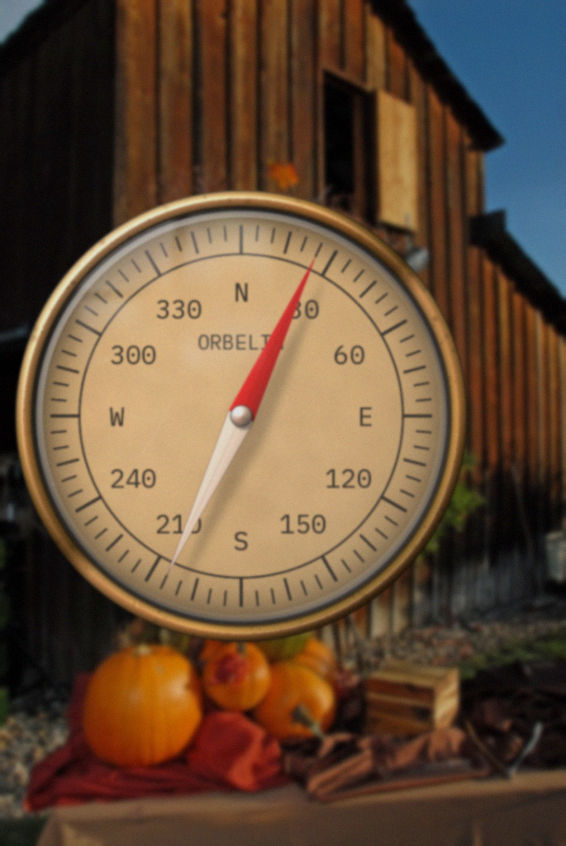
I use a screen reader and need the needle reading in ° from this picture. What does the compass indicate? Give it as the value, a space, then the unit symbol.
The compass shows 25 °
